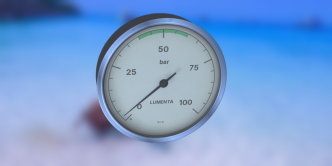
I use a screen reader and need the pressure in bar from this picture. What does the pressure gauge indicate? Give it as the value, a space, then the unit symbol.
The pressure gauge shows 2.5 bar
